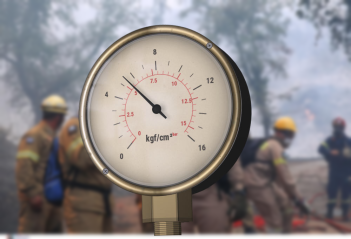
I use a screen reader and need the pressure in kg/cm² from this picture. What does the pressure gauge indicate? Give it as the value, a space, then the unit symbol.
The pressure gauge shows 5.5 kg/cm²
